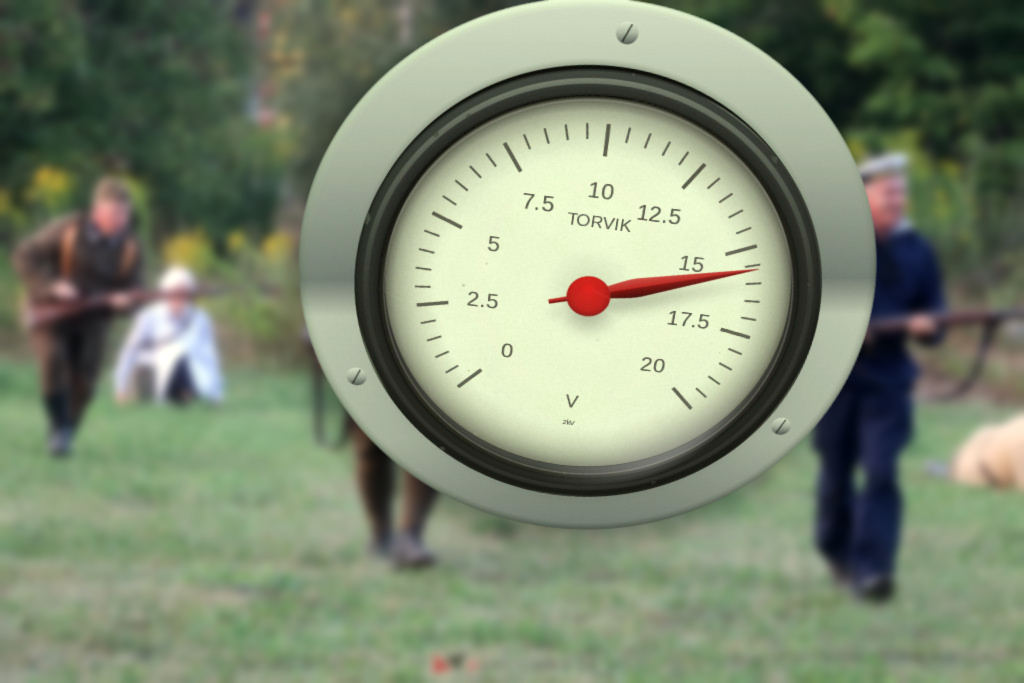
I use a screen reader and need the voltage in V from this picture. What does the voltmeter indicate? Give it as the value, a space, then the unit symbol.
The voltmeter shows 15.5 V
